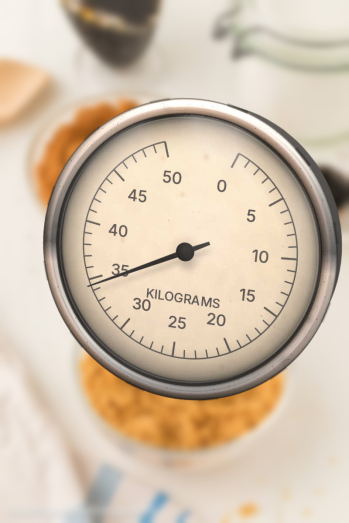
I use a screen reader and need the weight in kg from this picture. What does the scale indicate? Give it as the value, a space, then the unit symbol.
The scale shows 34.5 kg
